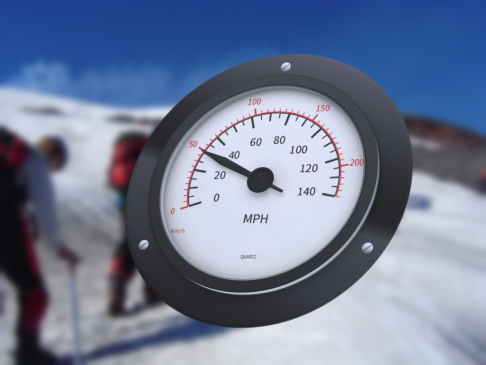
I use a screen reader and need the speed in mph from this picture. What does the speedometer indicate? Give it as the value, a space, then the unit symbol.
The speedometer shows 30 mph
